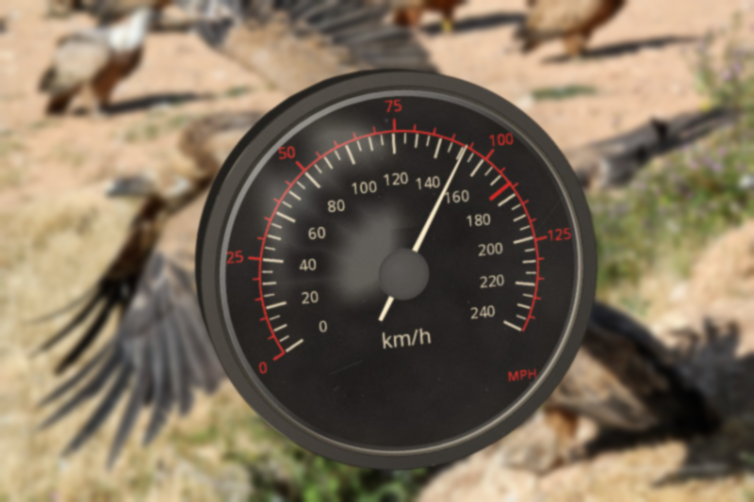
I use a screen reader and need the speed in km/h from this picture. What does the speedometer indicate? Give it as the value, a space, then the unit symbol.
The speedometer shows 150 km/h
